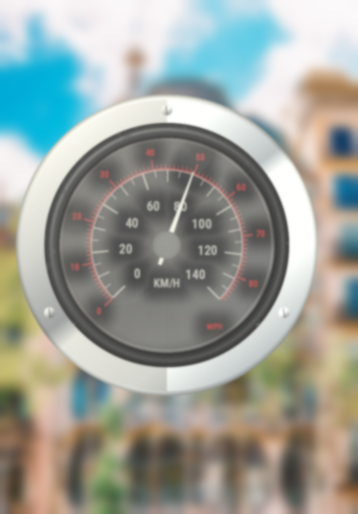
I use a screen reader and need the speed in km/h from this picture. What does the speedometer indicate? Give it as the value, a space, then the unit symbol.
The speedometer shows 80 km/h
